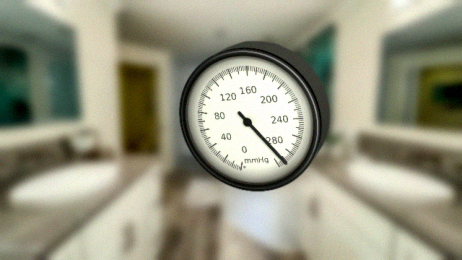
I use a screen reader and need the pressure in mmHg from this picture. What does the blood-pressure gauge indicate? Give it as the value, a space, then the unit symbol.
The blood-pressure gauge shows 290 mmHg
